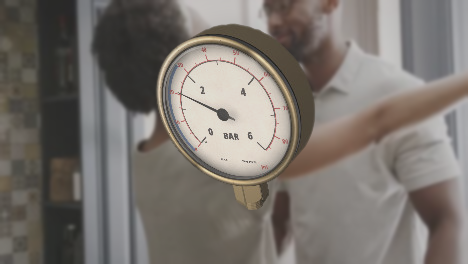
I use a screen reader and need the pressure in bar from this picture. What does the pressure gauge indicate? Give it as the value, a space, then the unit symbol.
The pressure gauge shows 1.5 bar
